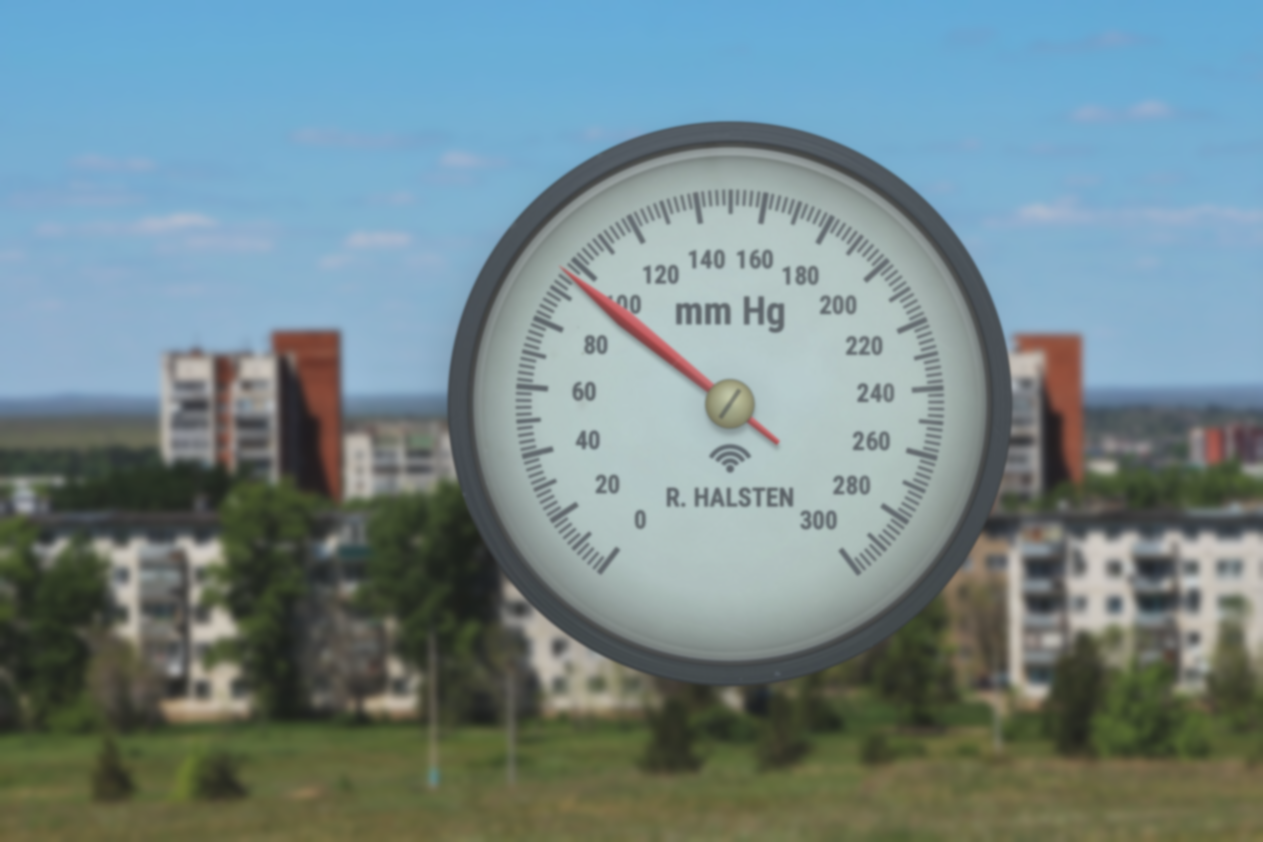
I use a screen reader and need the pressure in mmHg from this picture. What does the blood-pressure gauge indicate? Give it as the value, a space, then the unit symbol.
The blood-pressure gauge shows 96 mmHg
